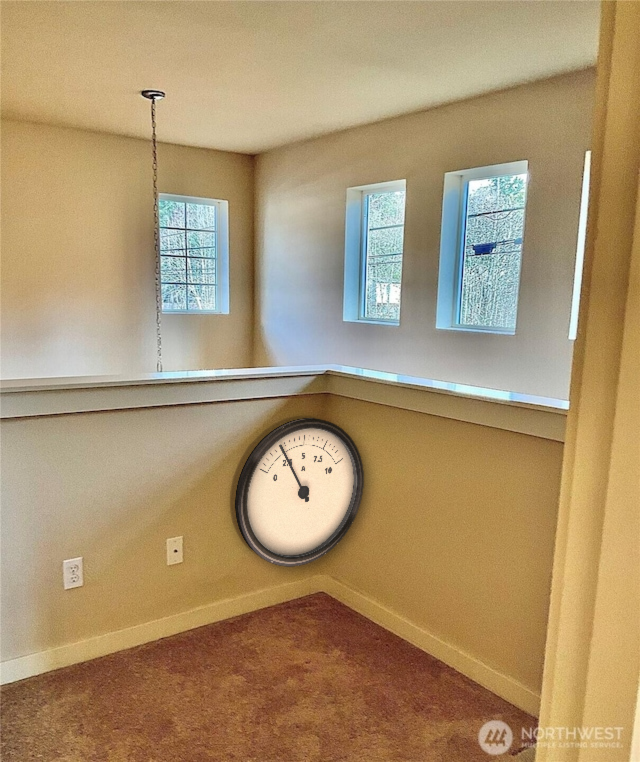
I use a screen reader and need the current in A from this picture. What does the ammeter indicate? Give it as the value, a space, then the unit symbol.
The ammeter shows 2.5 A
